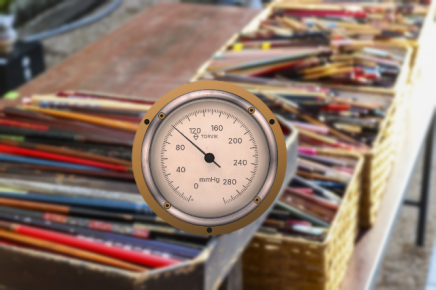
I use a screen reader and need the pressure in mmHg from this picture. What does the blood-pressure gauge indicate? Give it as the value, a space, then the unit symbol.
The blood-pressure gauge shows 100 mmHg
